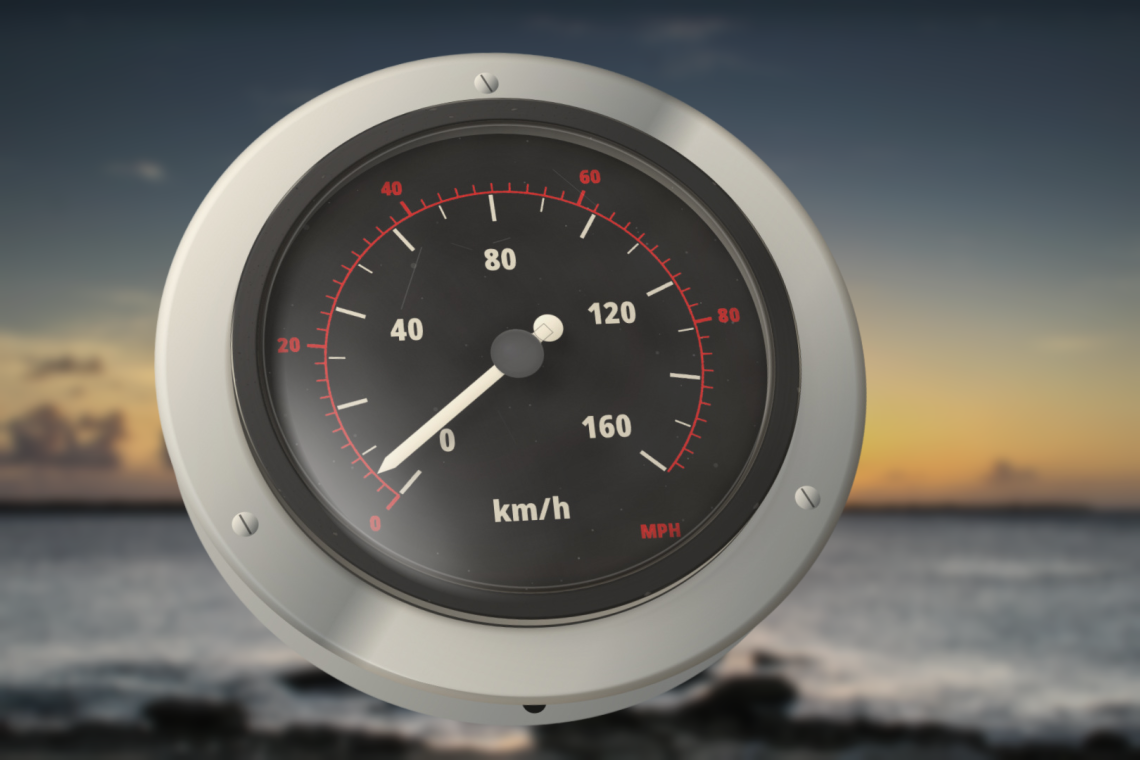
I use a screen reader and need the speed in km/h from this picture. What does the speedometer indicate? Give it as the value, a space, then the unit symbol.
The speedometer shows 5 km/h
